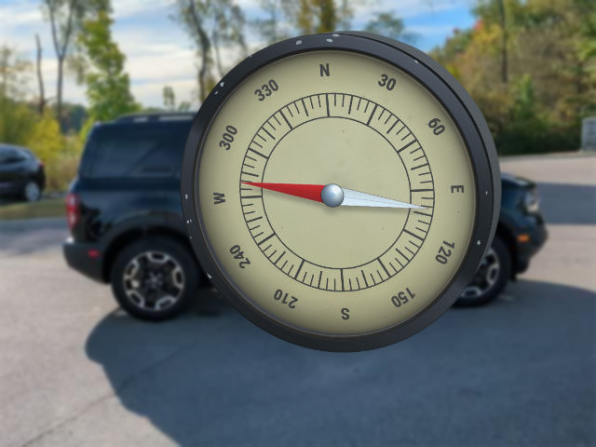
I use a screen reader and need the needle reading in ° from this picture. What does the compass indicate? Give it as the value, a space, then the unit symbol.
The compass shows 280 °
